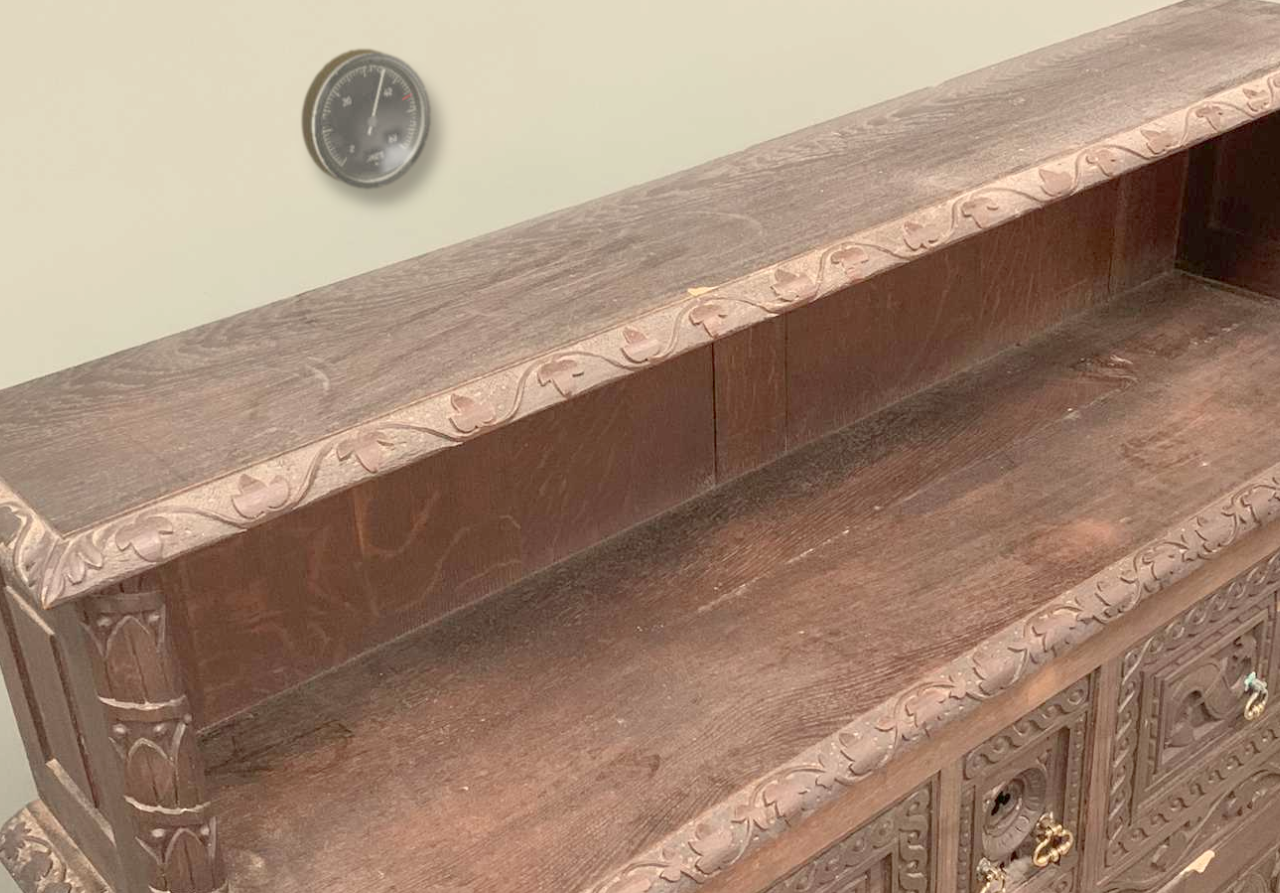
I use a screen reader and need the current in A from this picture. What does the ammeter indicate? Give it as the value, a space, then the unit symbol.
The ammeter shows 35 A
